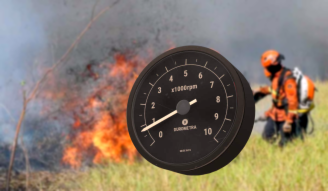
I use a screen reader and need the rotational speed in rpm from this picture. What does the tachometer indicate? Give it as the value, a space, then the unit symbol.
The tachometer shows 750 rpm
